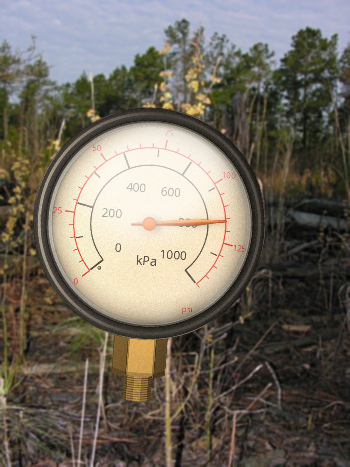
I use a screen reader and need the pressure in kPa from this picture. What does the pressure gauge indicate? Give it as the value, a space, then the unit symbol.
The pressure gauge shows 800 kPa
